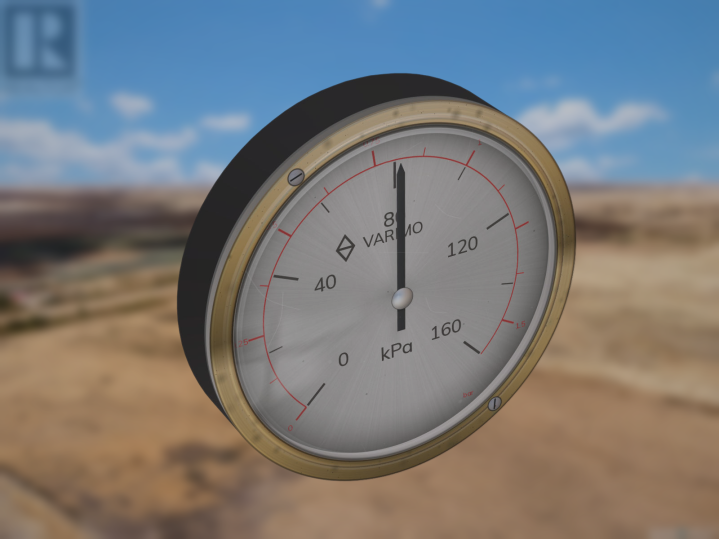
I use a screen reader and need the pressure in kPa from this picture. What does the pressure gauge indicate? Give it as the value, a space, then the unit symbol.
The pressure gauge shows 80 kPa
